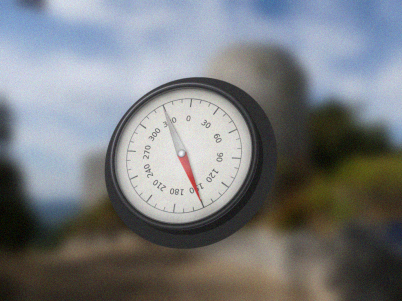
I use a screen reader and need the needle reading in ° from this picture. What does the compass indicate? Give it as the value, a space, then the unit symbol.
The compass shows 150 °
